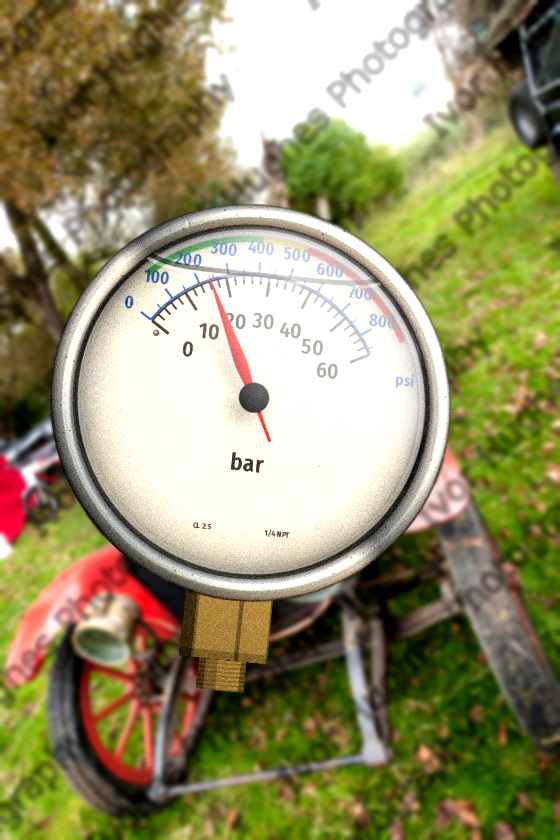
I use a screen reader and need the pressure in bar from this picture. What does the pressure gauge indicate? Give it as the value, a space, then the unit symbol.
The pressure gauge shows 16 bar
